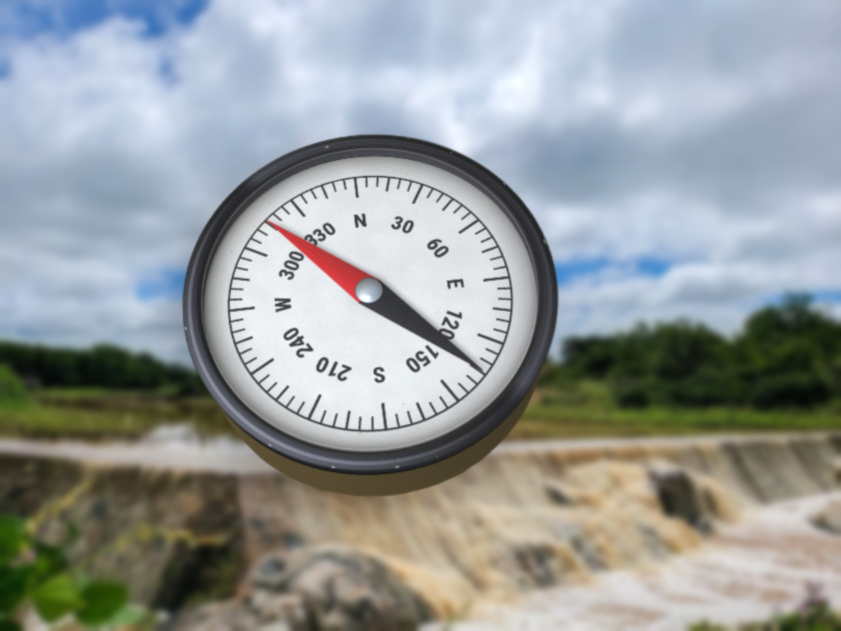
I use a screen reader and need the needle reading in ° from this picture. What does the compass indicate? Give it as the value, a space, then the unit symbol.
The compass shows 315 °
